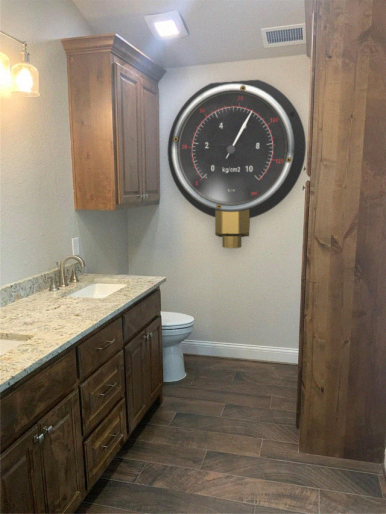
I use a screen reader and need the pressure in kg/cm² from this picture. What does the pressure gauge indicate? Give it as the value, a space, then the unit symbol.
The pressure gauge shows 6 kg/cm²
